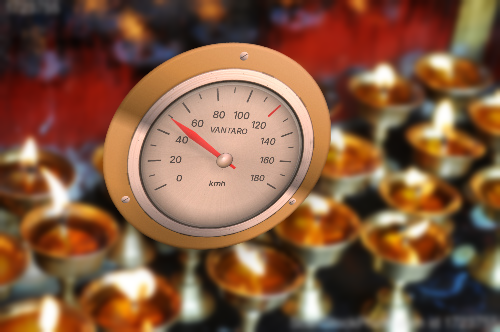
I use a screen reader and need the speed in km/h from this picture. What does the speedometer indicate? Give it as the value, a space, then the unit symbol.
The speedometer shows 50 km/h
